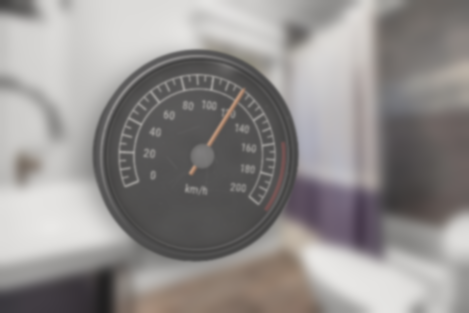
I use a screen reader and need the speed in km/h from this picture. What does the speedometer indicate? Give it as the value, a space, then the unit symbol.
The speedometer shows 120 km/h
